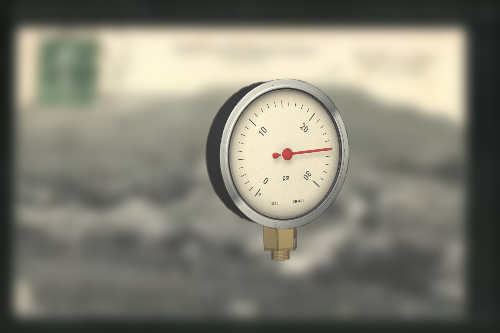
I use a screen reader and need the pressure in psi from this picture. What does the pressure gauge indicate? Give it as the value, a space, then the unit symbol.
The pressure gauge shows 25 psi
